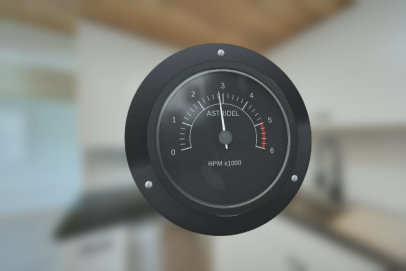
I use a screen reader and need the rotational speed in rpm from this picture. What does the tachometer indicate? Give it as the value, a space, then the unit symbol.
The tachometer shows 2800 rpm
